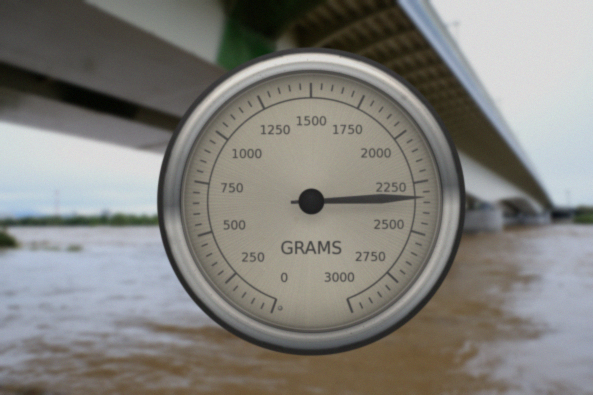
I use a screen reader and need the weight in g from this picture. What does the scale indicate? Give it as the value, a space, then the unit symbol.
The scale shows 2325 g
